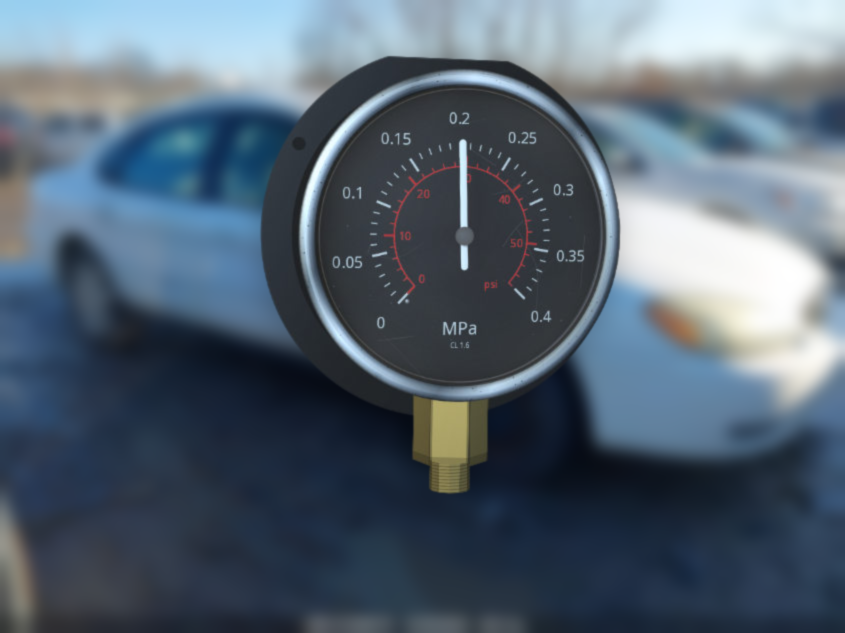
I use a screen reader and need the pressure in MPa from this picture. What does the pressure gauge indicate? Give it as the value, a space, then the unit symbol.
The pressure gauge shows 0.2 MPa
